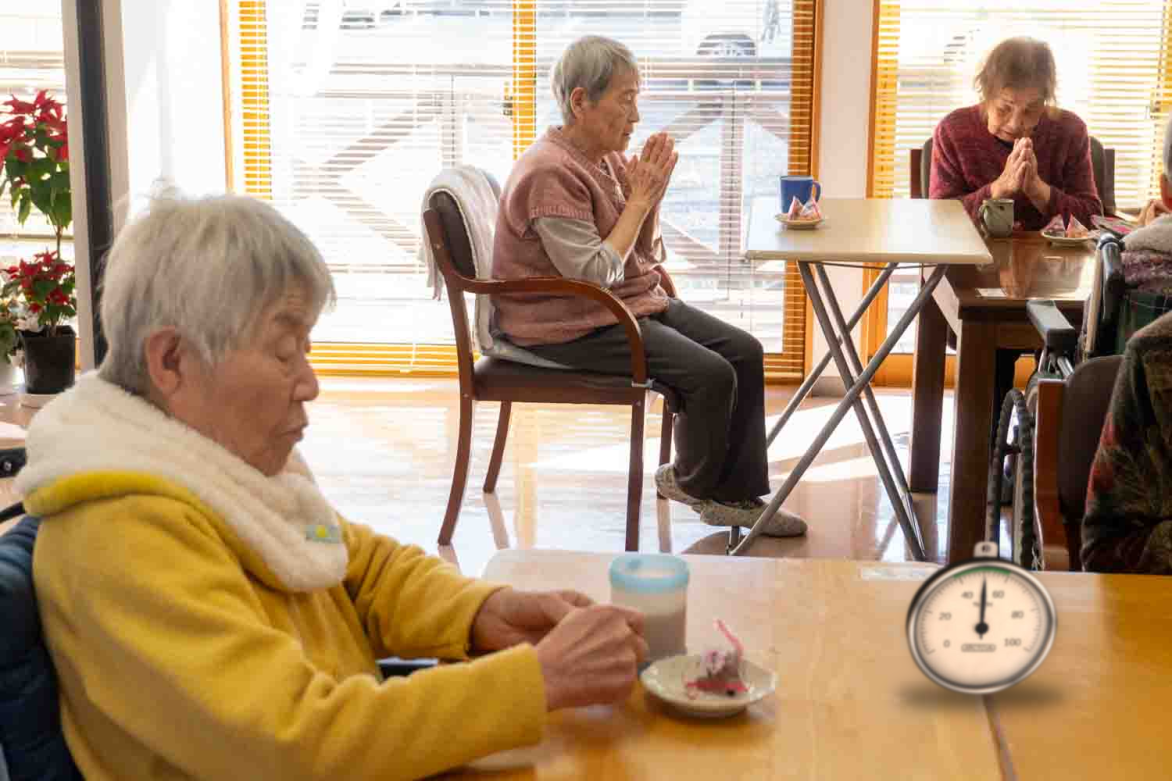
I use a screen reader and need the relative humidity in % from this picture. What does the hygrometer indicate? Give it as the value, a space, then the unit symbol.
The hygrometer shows 50 %
